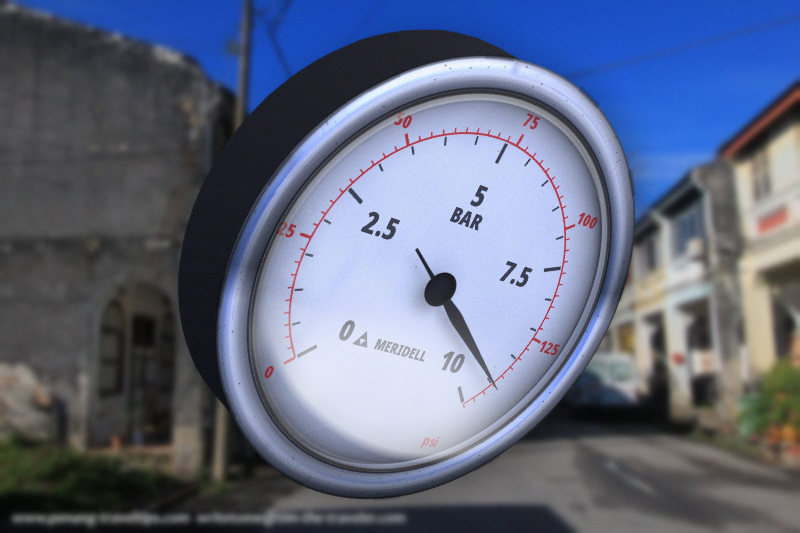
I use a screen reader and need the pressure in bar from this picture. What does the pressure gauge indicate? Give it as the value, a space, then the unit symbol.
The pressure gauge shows 9.5 bar
